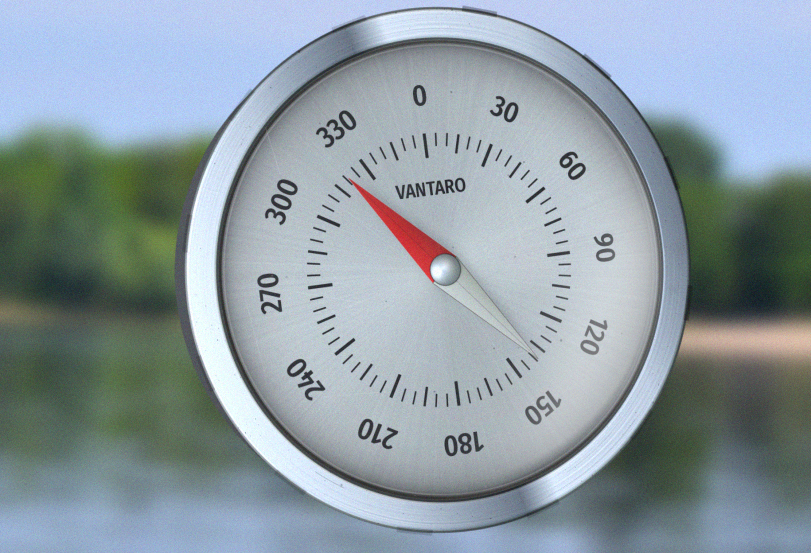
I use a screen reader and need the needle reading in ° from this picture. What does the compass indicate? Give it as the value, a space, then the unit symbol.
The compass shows 320 °
